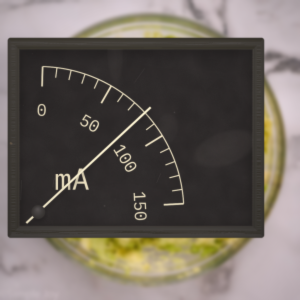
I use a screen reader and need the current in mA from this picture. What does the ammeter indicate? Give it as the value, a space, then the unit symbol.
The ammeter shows 80 mA
